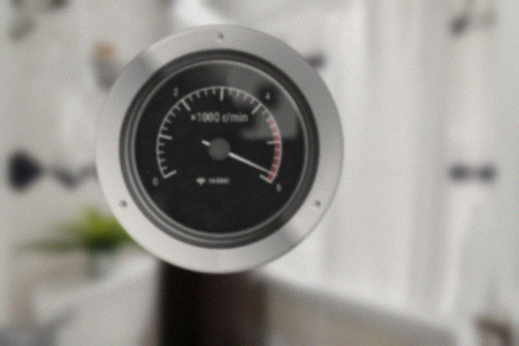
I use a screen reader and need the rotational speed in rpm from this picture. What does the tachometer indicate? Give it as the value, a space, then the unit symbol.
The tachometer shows 5800 rpm
